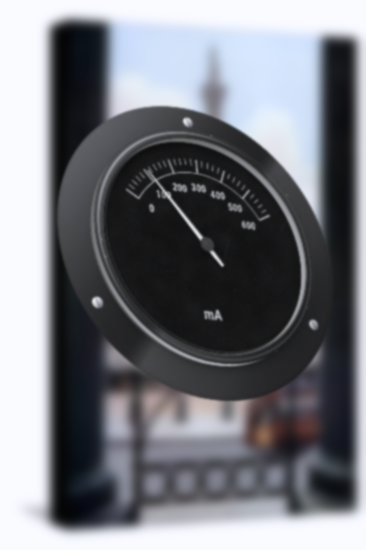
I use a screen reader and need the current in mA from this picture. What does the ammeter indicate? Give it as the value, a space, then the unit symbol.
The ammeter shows 100 mA
